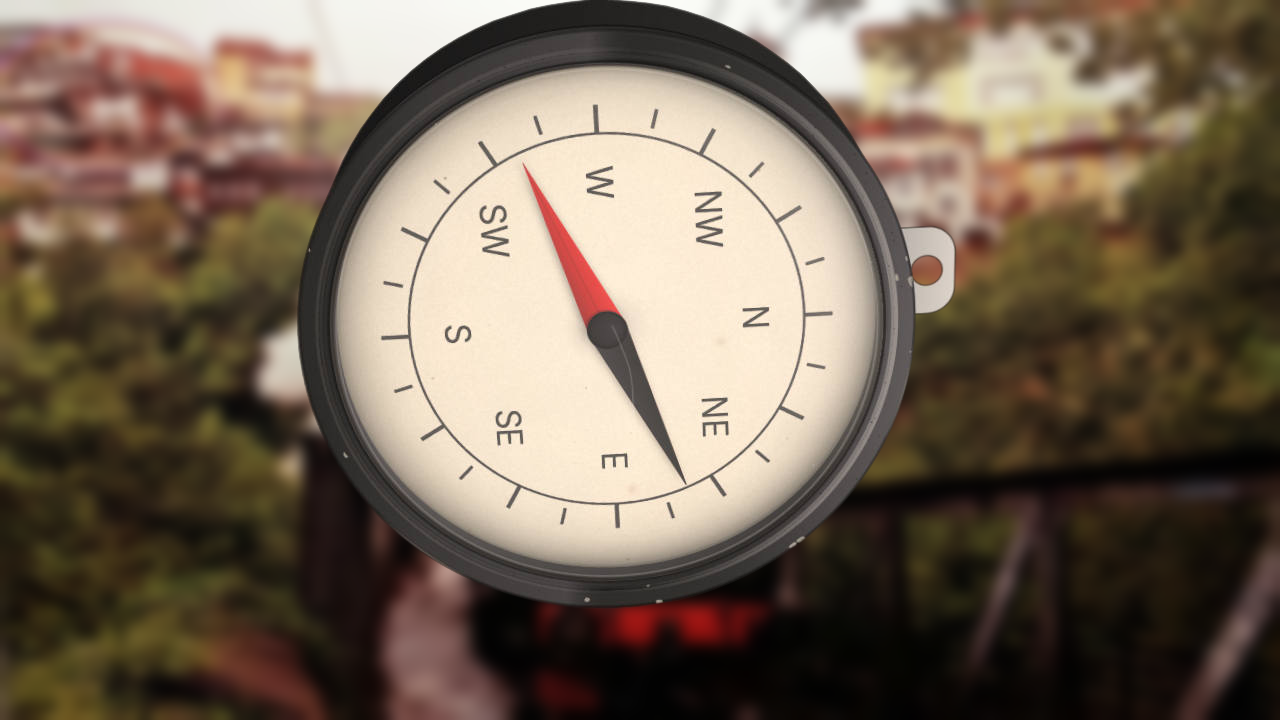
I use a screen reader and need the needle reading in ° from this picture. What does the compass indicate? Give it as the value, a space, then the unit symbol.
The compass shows 247.5 °
